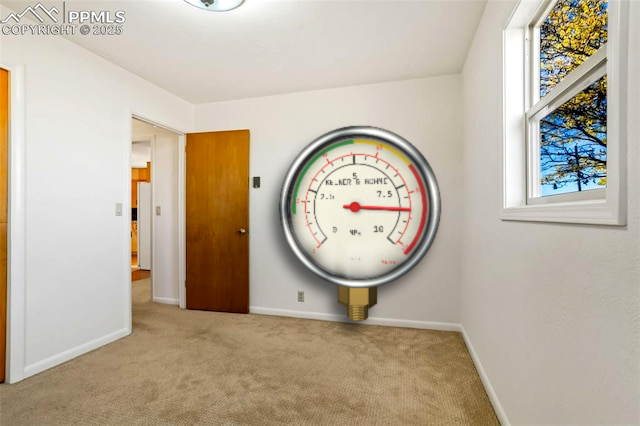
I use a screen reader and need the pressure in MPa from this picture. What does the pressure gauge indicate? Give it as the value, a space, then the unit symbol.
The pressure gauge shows 8.5 MPa
